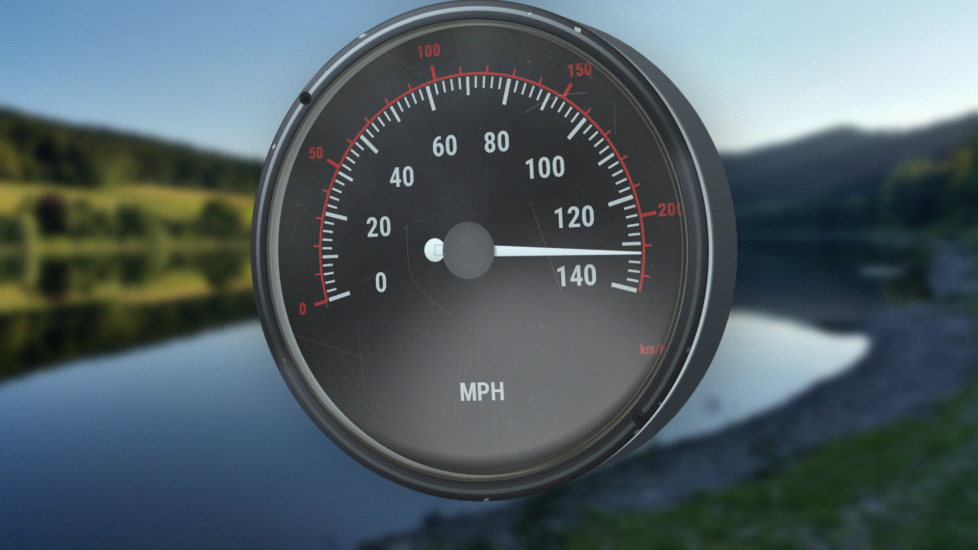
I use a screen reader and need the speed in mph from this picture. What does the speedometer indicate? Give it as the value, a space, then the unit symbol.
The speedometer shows 132 mph
